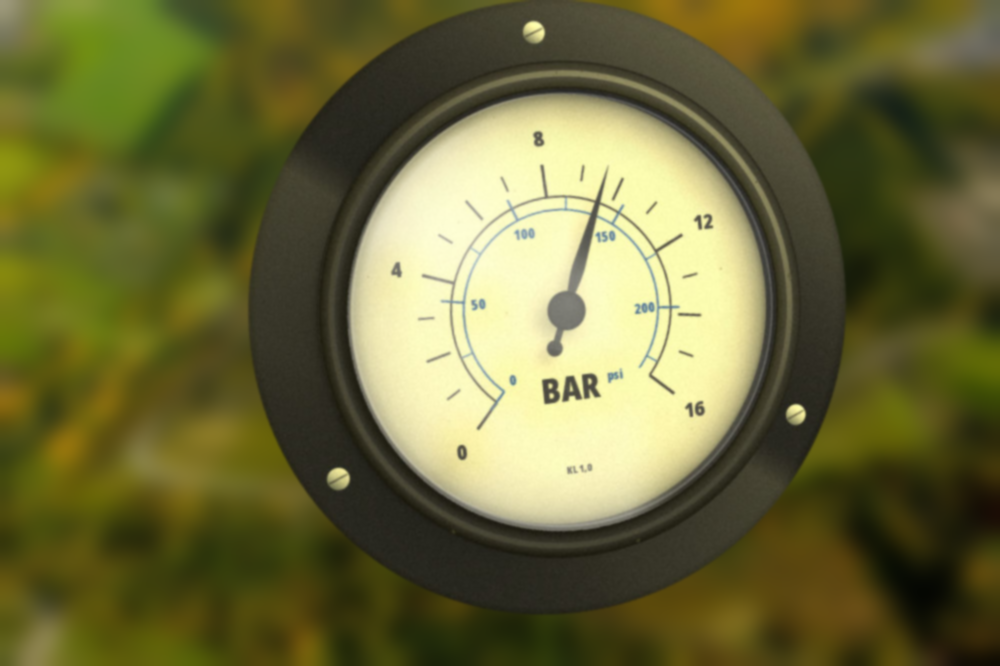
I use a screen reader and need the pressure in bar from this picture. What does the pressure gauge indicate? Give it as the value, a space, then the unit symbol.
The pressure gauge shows 9.5 bar
